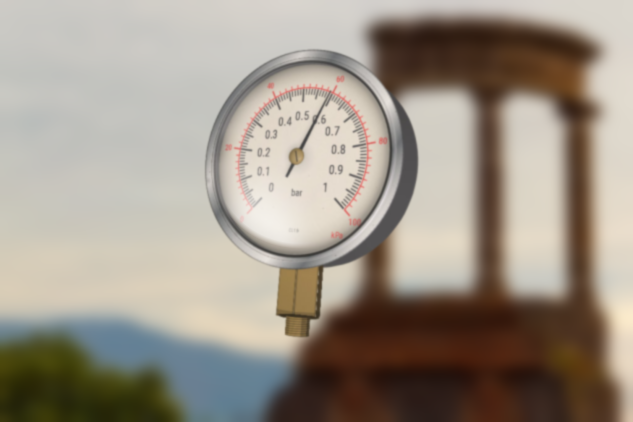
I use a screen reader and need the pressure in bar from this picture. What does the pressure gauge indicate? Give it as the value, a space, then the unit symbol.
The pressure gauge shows 0.6 bar
